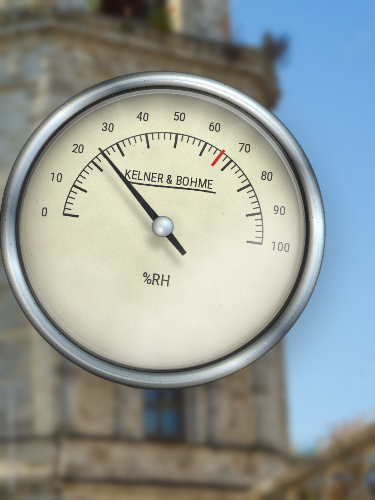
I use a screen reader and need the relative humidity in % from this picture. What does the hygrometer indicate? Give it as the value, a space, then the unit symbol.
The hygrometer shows 24 %
